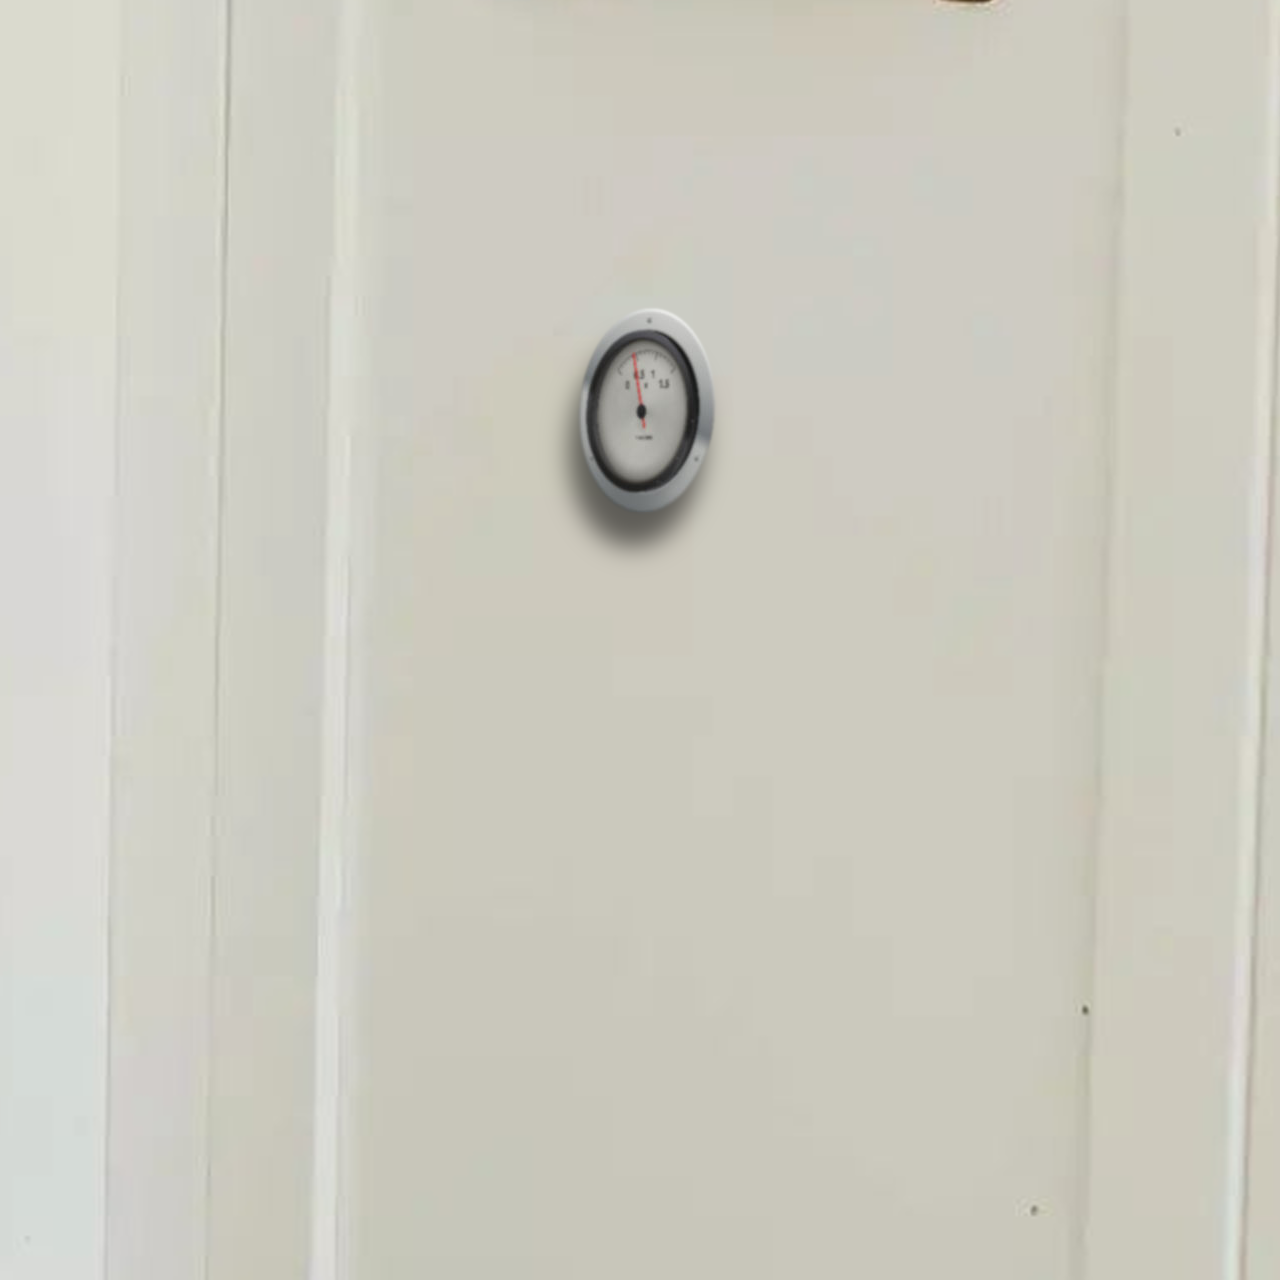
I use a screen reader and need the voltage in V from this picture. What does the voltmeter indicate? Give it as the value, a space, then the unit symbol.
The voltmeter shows 0.5 V
